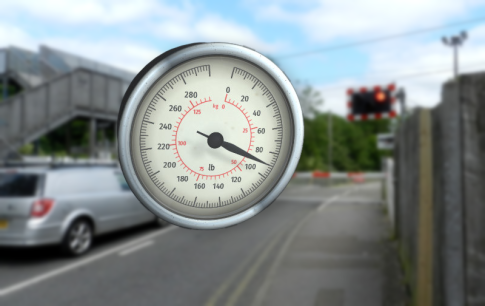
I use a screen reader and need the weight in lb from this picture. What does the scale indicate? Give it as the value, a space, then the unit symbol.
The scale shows 90 lb
